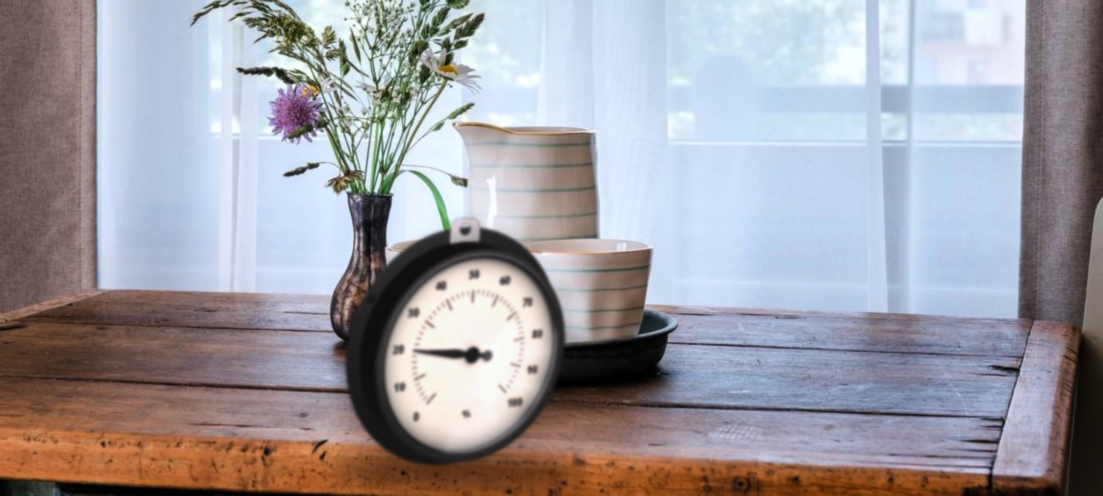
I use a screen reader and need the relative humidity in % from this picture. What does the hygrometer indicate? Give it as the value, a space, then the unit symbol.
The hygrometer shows 20 %
